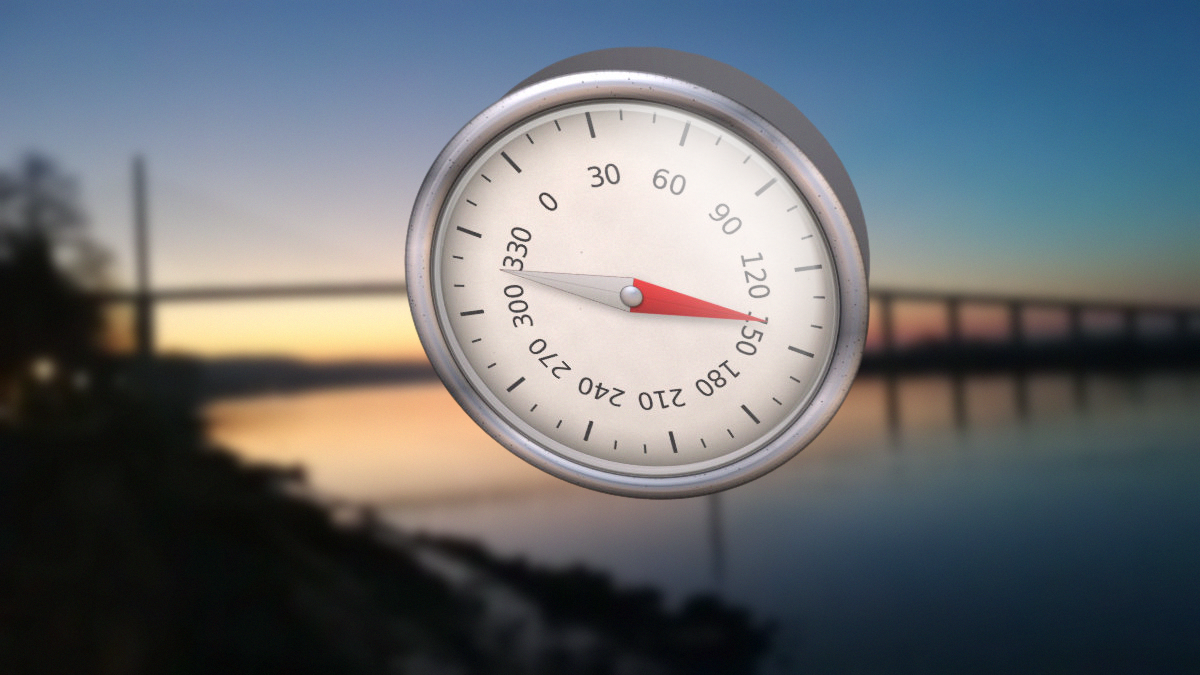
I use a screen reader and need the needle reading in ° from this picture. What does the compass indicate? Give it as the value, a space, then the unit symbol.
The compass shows 140 °
